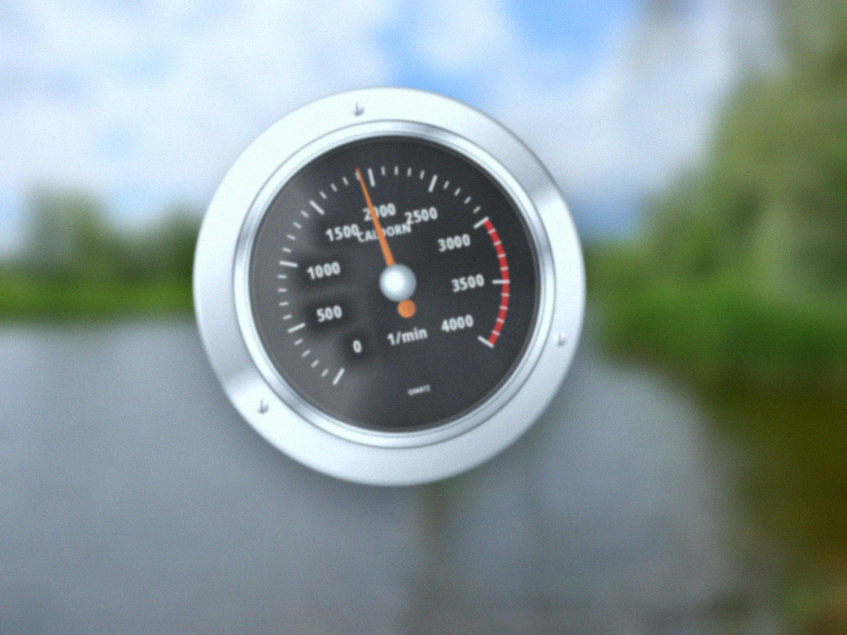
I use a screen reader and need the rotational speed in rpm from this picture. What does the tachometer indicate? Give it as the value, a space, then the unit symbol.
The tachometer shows 1900 rpm
